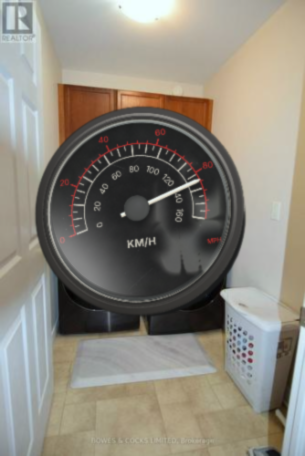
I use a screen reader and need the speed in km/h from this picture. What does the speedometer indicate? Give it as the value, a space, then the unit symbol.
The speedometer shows 135 km/h
